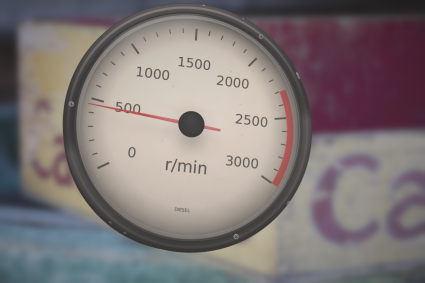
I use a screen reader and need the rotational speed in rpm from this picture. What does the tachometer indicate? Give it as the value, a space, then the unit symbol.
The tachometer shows 450 rpm
